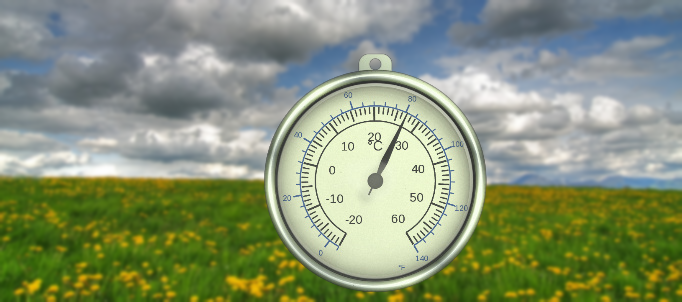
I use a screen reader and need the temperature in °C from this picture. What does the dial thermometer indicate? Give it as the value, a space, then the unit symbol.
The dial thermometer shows 27 °C
